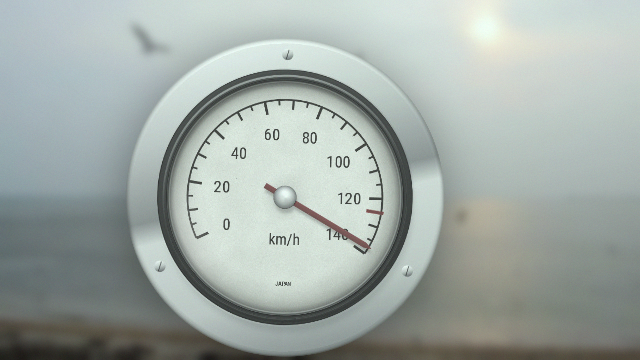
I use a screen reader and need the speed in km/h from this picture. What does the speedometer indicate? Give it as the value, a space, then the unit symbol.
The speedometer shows 137.5 km/h
